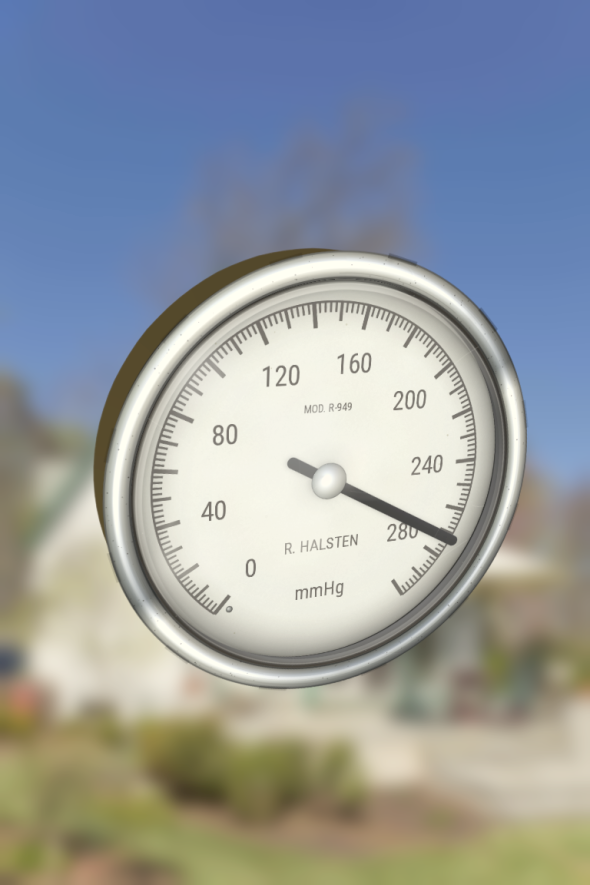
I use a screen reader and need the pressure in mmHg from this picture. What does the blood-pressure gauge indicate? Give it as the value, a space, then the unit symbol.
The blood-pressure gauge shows 272 mmHg
